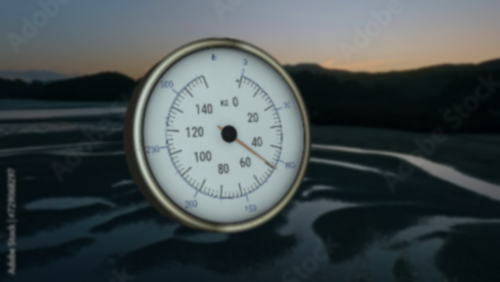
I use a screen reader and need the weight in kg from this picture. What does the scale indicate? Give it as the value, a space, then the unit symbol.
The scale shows 50 kg
